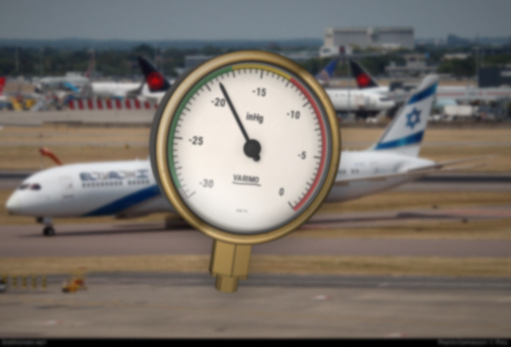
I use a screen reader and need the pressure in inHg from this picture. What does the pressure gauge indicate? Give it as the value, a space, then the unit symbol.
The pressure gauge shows -19 inHg
